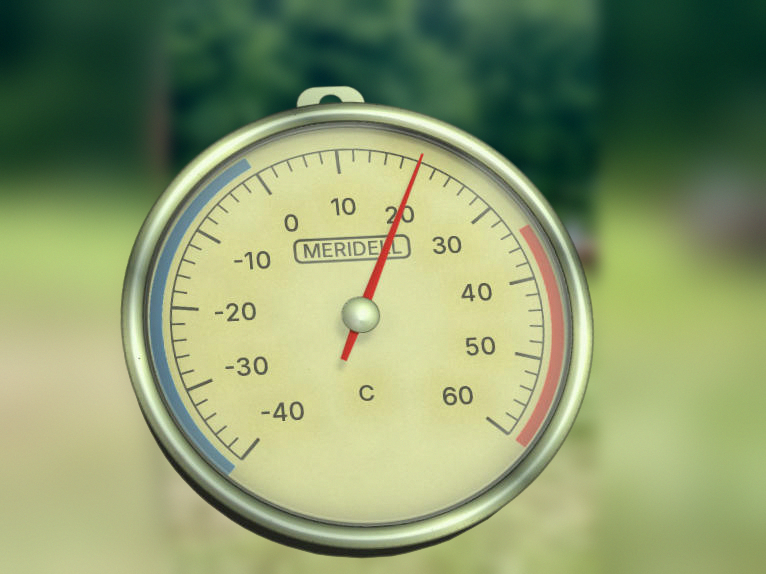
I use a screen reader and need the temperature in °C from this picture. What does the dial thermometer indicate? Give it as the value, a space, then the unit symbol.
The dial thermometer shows 20 °C
